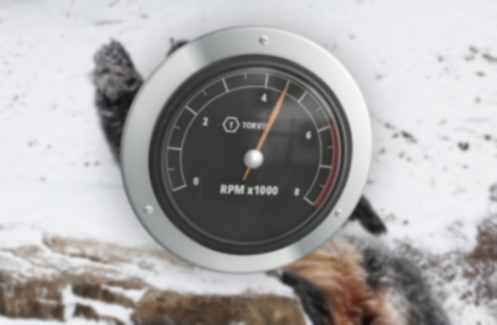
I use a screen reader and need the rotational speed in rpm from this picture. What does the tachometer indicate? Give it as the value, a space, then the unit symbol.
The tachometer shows 4500 rpm
